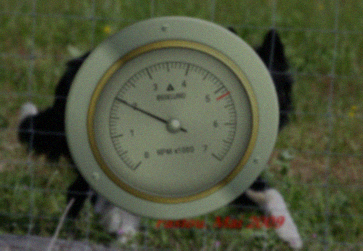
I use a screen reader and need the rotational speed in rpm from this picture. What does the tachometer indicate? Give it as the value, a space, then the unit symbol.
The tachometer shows 2000 rpm
